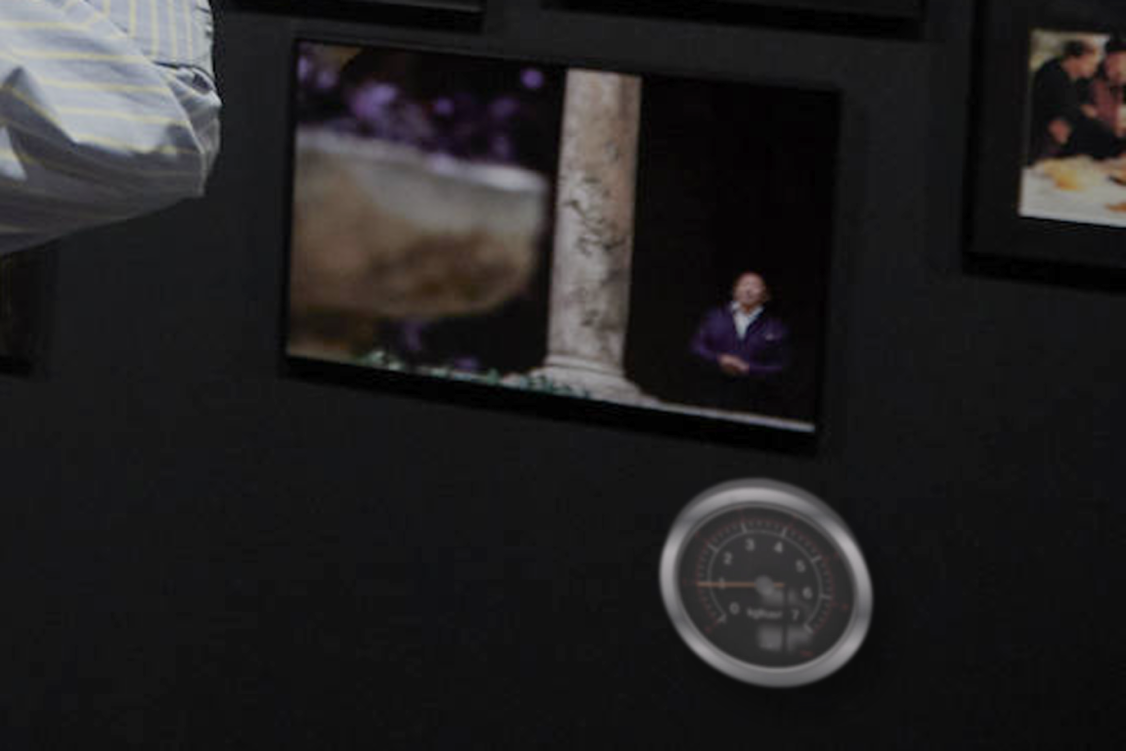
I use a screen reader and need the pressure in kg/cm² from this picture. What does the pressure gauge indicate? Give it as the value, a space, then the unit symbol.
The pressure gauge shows 1 kg/cm²
